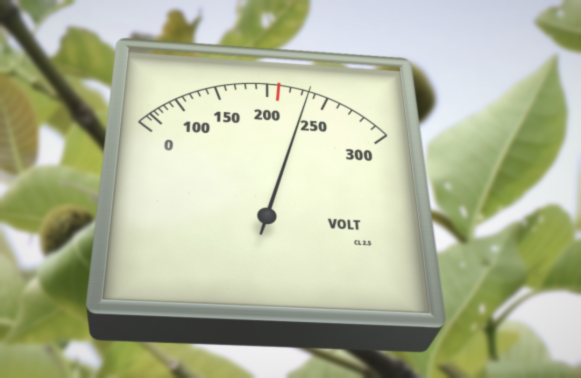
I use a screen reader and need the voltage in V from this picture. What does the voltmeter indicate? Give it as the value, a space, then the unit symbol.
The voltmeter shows 235 V
